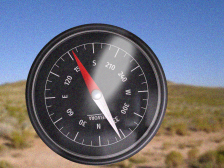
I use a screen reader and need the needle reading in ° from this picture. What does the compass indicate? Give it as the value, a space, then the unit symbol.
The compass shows 155 °
